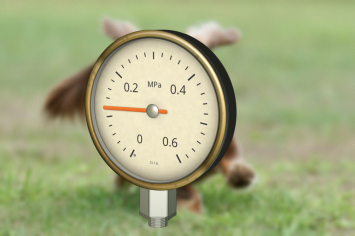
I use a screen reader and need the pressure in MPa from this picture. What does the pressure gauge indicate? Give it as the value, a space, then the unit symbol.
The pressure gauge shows 0.12 MPa
